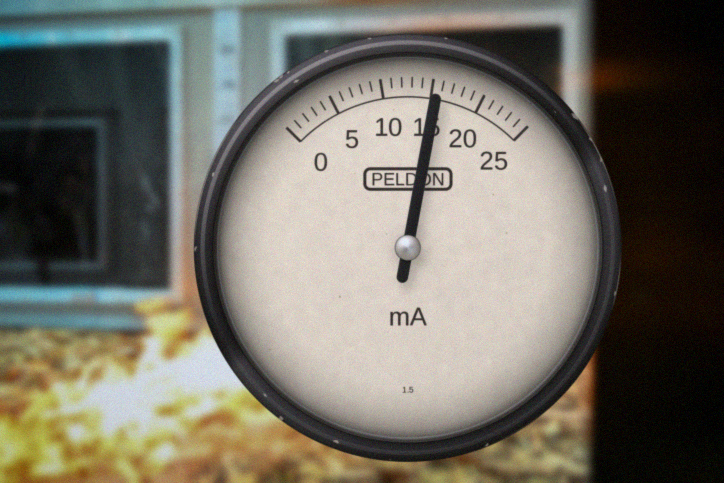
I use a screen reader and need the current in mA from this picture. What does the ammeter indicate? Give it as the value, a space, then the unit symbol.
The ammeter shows 15.5 mA
